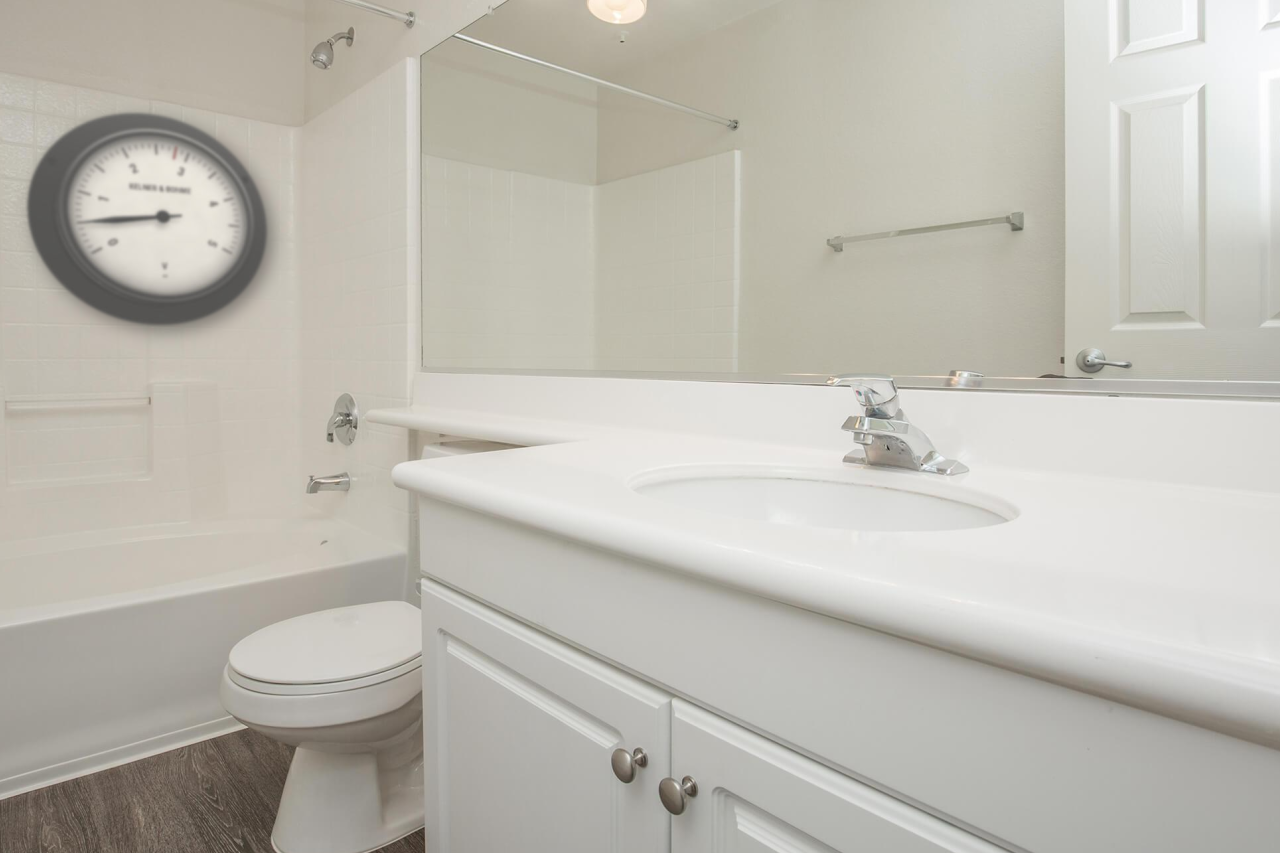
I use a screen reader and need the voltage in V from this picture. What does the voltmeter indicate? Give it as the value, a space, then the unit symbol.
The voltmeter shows 0.5 V
